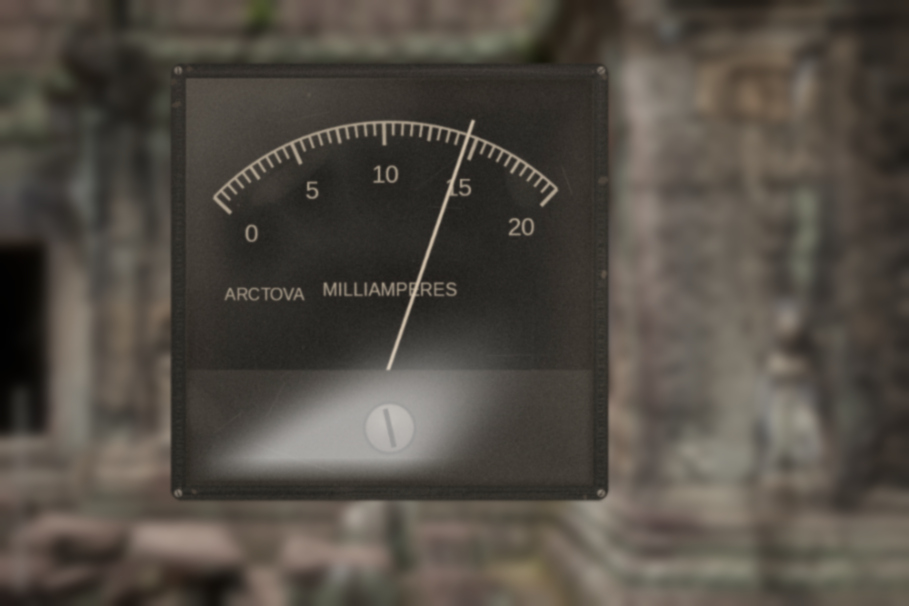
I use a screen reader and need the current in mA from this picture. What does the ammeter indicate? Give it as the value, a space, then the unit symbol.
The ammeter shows 14.5 mA
